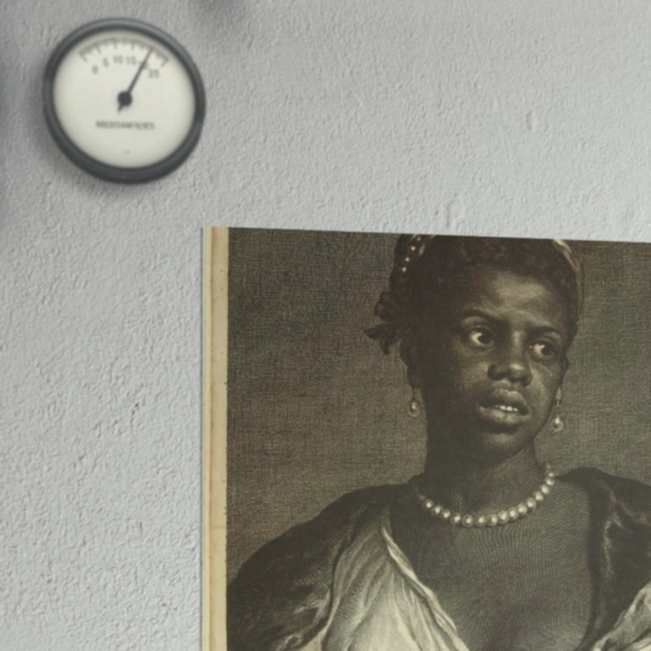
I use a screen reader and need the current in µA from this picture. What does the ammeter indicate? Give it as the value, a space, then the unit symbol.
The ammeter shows 20 µA
